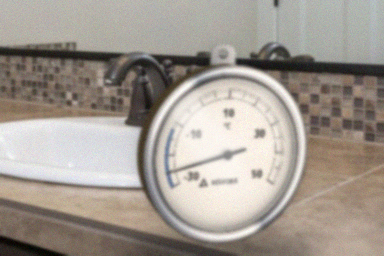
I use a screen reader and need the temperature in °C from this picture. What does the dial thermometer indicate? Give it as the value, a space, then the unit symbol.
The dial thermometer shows -25 °C
